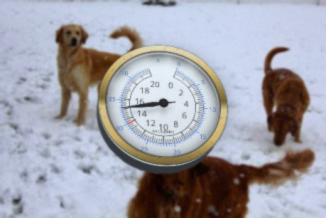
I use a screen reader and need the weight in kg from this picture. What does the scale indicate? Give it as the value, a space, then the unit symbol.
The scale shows 15 kg
